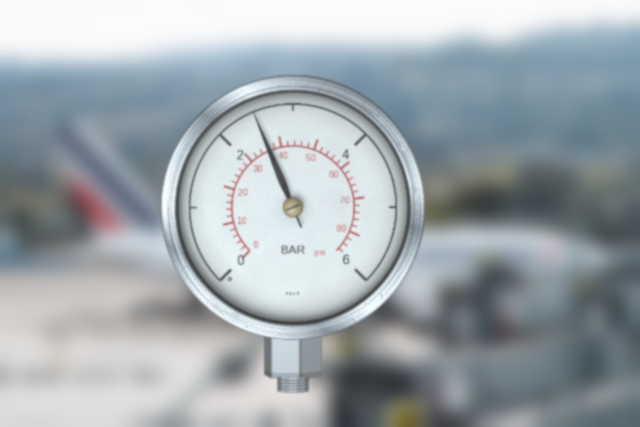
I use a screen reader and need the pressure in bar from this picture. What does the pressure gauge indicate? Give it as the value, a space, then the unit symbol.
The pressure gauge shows 2.5 bar
